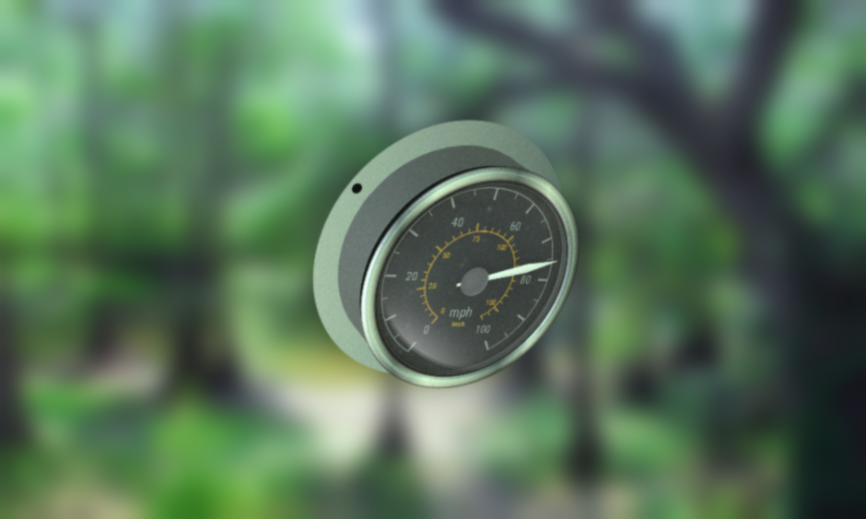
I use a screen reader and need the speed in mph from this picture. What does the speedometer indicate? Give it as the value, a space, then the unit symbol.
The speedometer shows 75 mph
